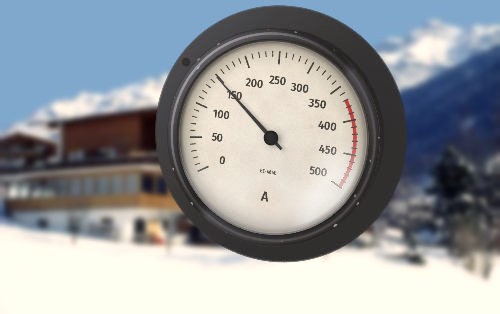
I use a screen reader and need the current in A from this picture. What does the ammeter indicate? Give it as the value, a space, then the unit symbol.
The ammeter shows 150 A
